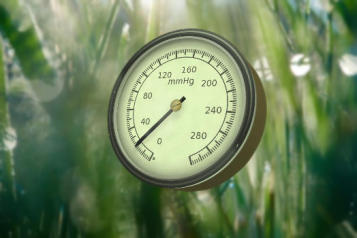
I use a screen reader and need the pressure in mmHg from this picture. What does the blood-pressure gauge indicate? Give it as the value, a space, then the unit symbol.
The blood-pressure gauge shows 20 mmHg
